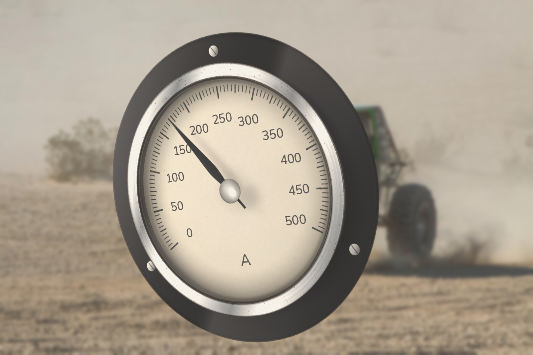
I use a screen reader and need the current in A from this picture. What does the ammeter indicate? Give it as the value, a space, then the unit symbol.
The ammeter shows 175 A
